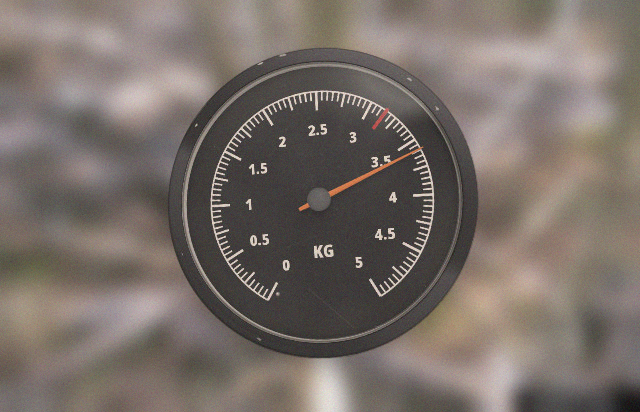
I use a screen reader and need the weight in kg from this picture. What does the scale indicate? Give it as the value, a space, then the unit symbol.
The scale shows 3.6 kg
